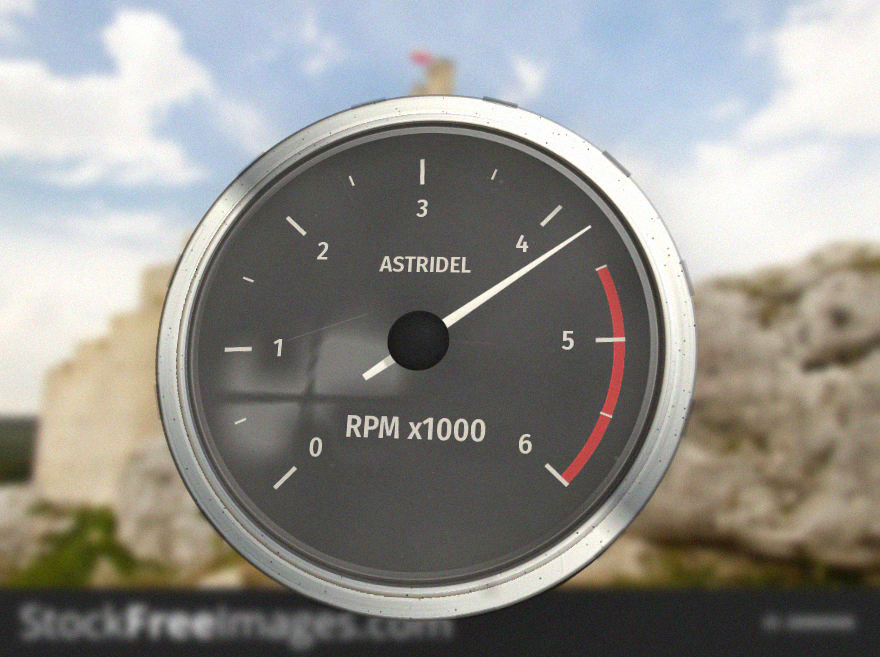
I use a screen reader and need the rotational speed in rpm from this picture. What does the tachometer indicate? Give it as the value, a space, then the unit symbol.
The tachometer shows 4250 rpm
